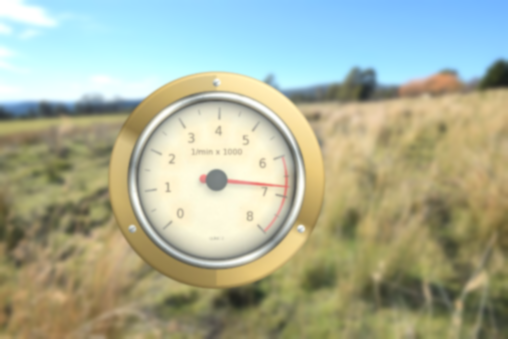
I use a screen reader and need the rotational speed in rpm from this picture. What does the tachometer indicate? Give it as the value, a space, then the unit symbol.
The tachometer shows 6750 rpm
